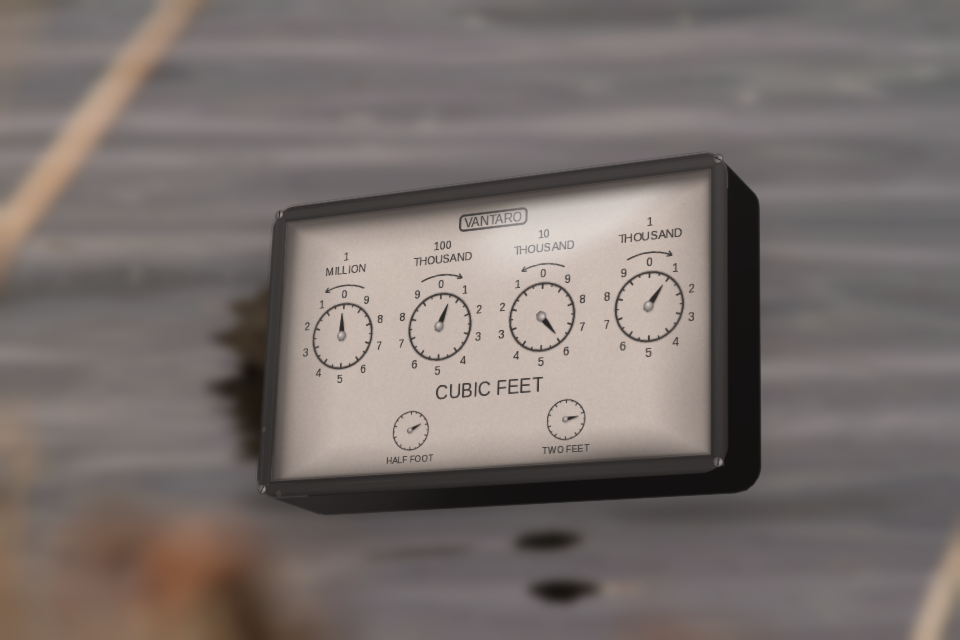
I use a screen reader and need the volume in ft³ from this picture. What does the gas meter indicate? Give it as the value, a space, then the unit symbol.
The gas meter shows 6100 ft³
